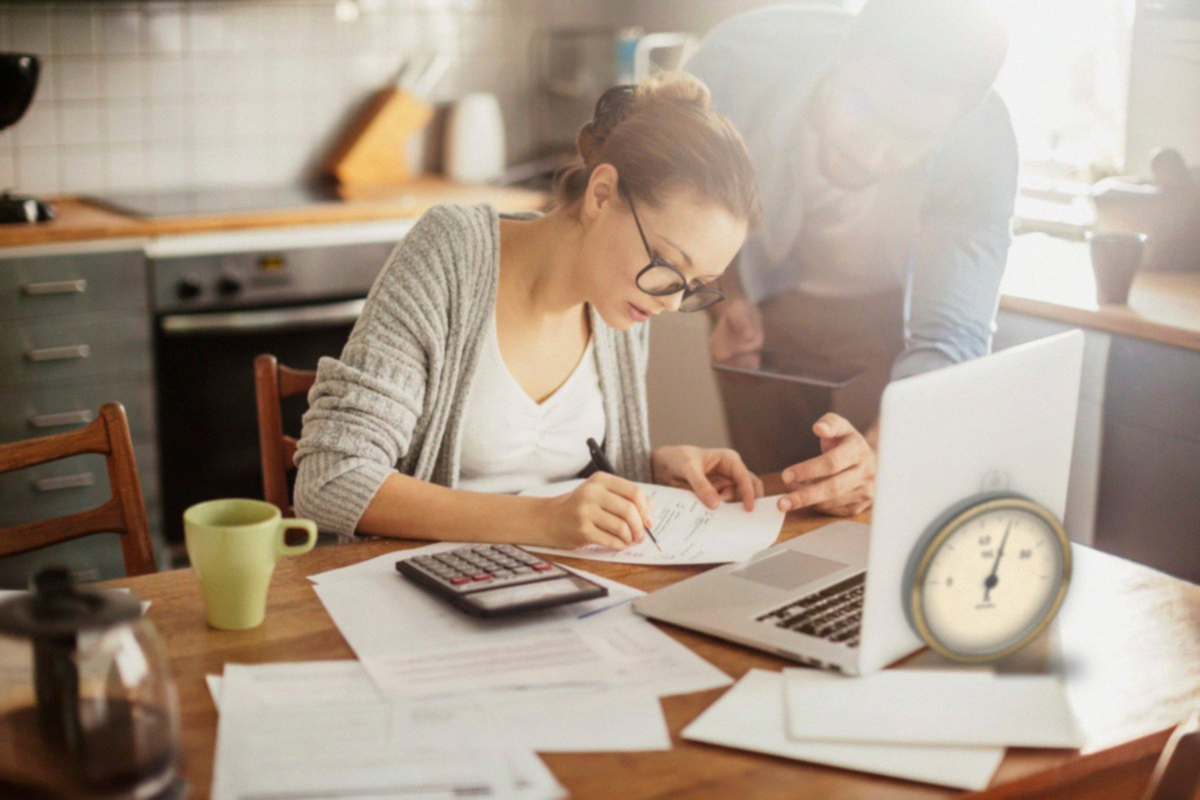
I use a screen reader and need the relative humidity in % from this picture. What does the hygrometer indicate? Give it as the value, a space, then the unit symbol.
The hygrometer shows 55 %
